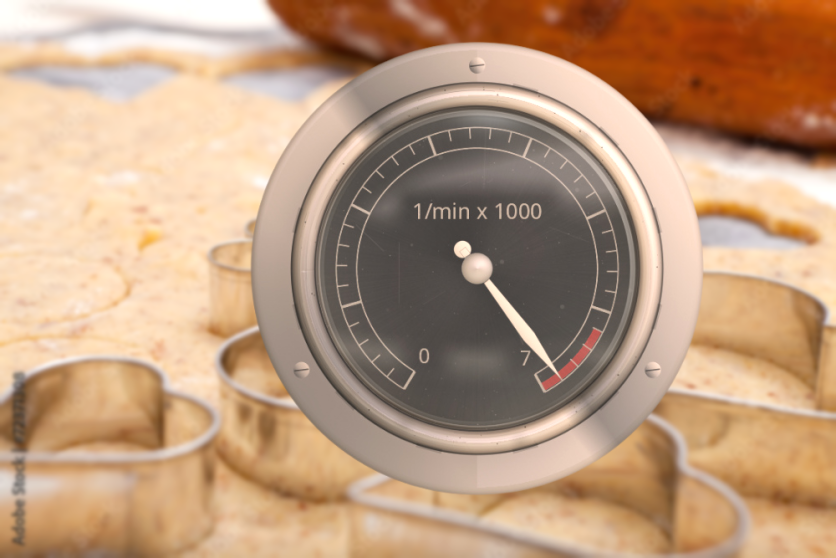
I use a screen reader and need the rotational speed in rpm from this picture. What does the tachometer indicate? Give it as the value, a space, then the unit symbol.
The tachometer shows 6800 rpm
